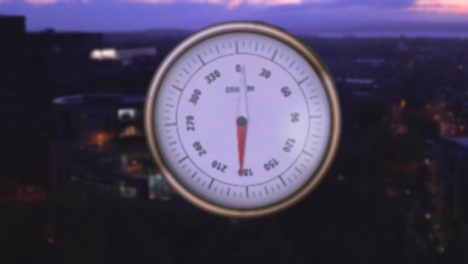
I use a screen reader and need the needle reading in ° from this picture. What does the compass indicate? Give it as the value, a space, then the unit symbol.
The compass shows 185 °
